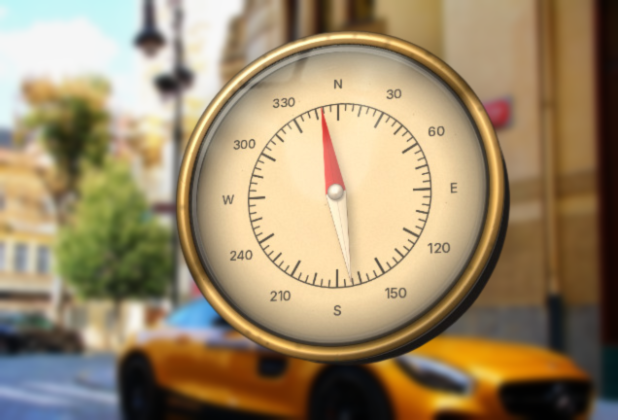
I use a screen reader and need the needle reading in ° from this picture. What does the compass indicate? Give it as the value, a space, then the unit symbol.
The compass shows 350 °
